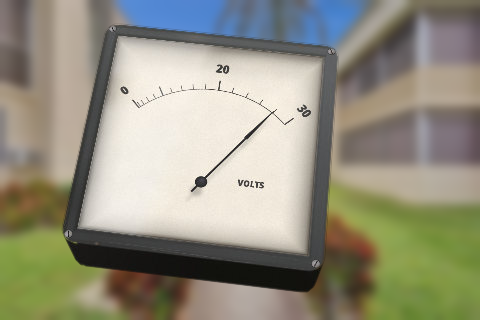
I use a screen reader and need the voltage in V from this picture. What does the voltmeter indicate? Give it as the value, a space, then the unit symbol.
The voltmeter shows 28 V
